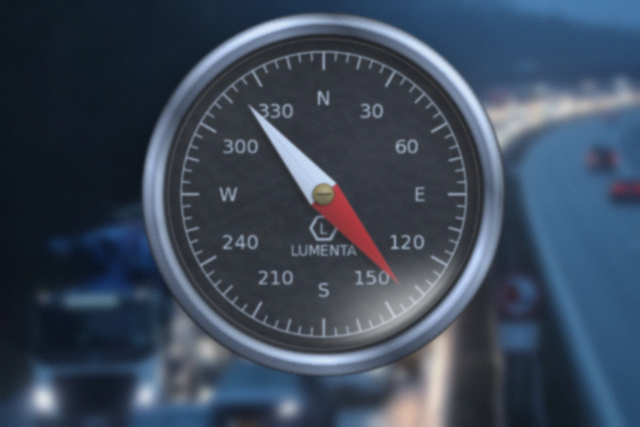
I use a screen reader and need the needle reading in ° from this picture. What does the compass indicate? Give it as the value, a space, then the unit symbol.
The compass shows 140 °
